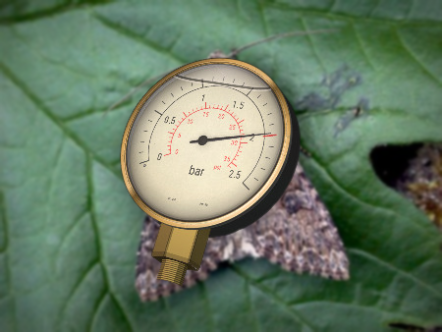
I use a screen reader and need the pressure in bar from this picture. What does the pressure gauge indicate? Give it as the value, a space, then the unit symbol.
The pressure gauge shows 2 bar
